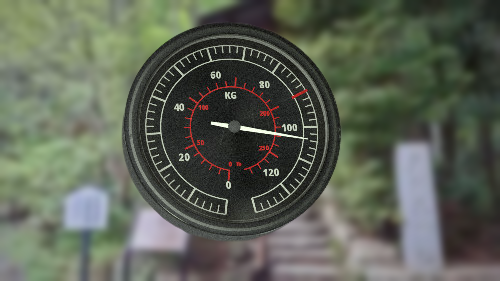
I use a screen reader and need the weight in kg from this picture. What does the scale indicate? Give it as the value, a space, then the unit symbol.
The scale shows 104 kg
